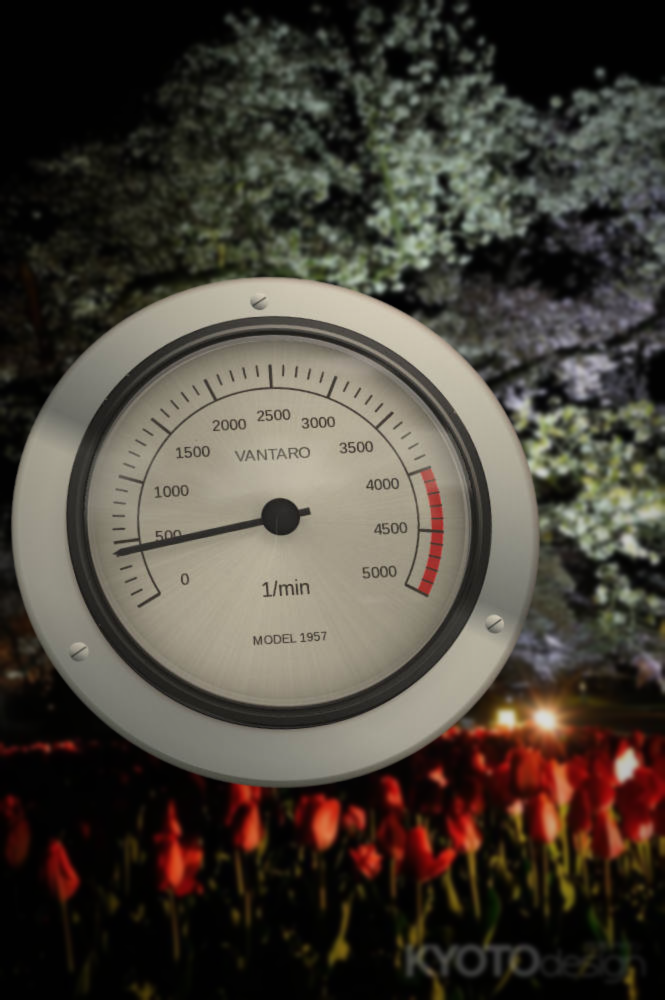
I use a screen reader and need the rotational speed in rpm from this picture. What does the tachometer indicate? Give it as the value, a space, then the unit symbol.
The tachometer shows 400 rpm
